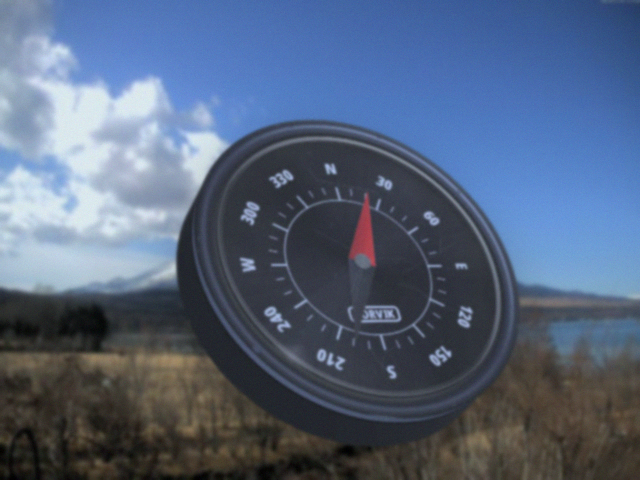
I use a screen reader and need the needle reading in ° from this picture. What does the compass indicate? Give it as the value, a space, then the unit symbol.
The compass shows 20 °
